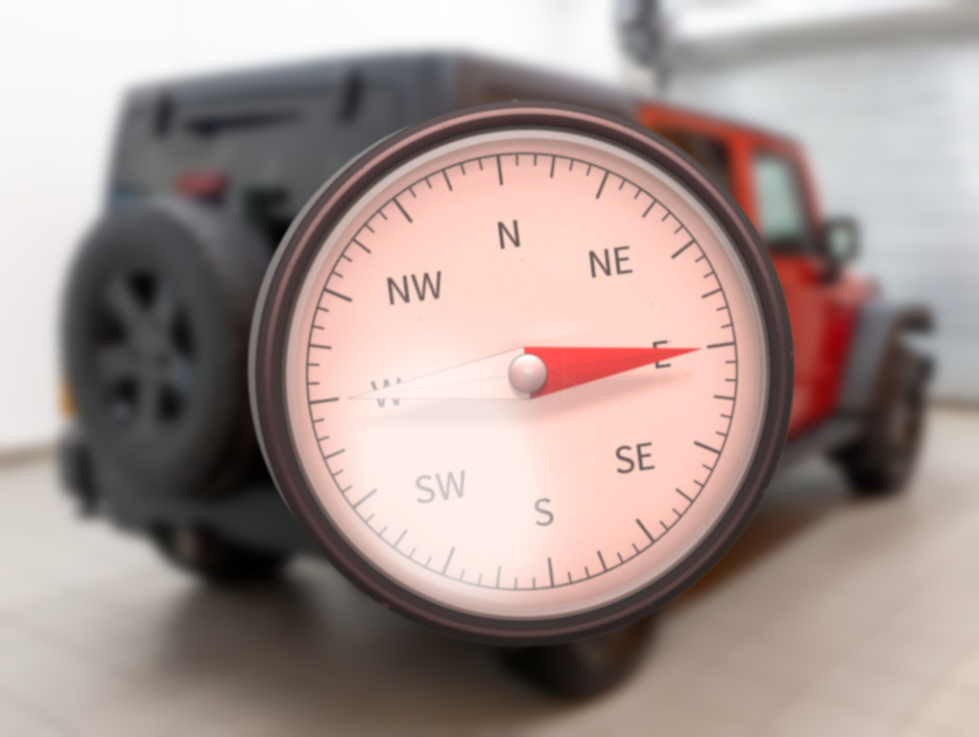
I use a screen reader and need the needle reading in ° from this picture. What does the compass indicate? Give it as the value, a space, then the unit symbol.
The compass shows 90 °
